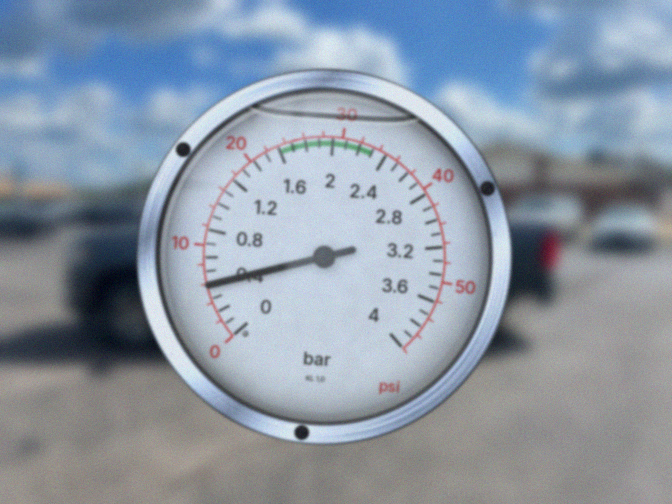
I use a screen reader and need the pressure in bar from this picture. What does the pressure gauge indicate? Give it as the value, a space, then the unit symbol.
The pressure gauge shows 0.4 bar
